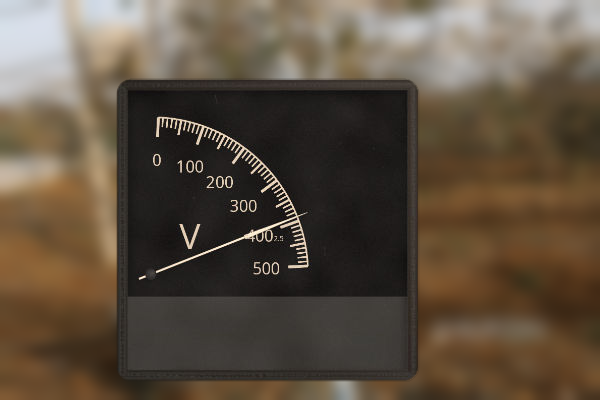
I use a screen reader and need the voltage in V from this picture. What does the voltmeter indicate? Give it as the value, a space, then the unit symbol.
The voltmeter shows 390 V
